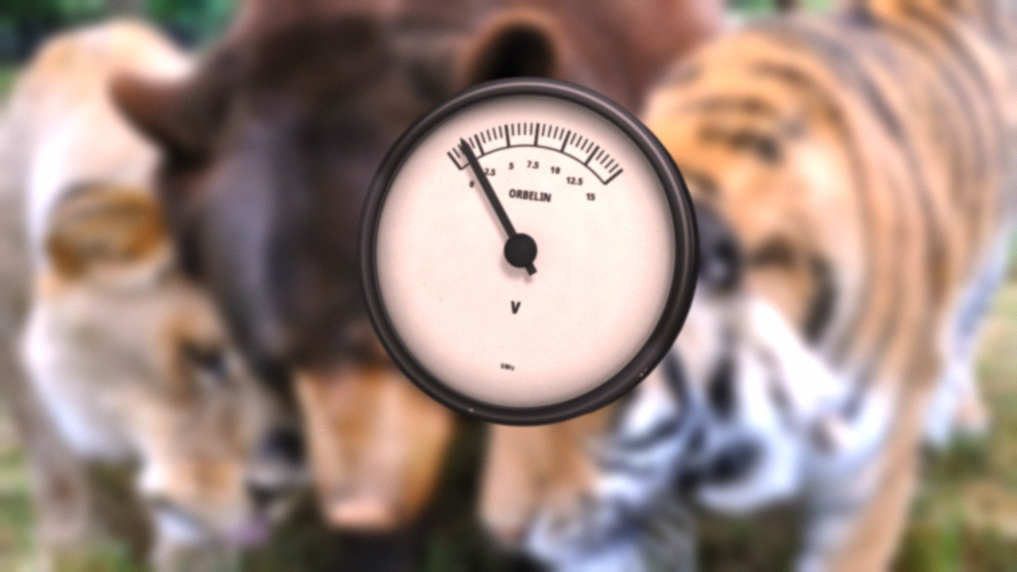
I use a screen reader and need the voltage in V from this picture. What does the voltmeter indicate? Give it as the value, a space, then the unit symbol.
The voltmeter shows 1.5 V
